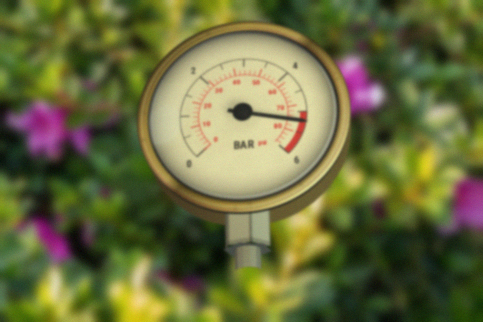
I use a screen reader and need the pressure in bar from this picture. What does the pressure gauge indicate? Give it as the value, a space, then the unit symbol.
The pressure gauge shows 5.25 bar
